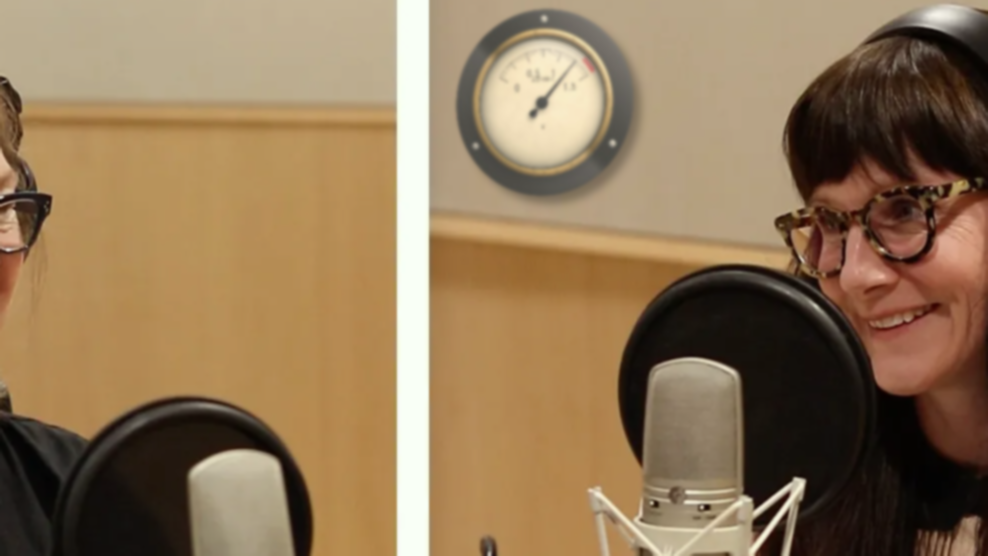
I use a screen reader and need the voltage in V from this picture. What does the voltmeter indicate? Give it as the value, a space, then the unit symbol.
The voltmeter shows 1.25 V
